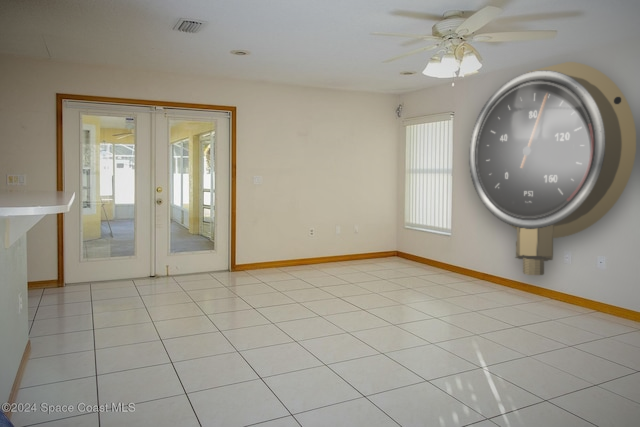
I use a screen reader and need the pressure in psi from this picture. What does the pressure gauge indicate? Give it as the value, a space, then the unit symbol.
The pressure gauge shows 90 psi
